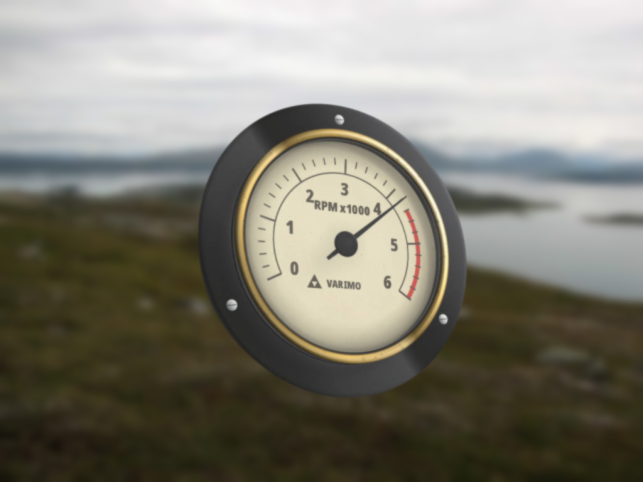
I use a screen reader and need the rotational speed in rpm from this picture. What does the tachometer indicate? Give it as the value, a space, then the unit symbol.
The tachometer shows 4200 rpm
